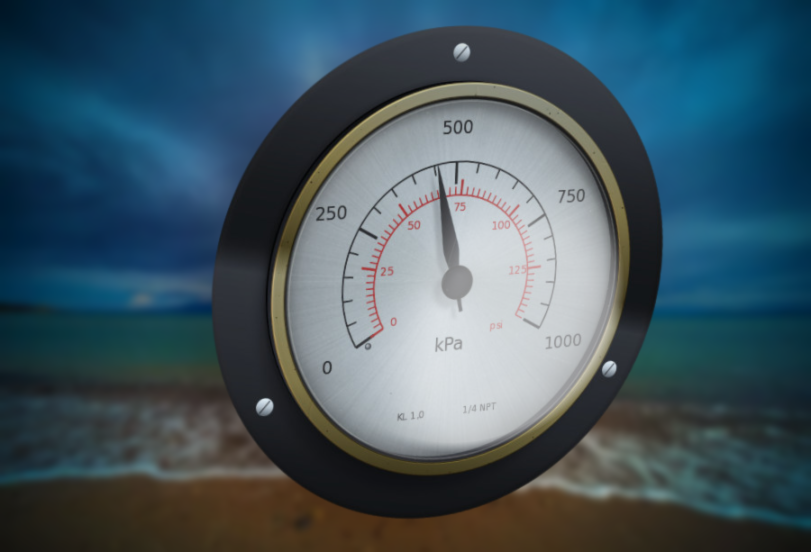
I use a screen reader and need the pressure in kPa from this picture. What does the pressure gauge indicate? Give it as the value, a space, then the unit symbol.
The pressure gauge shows 450 kPa
